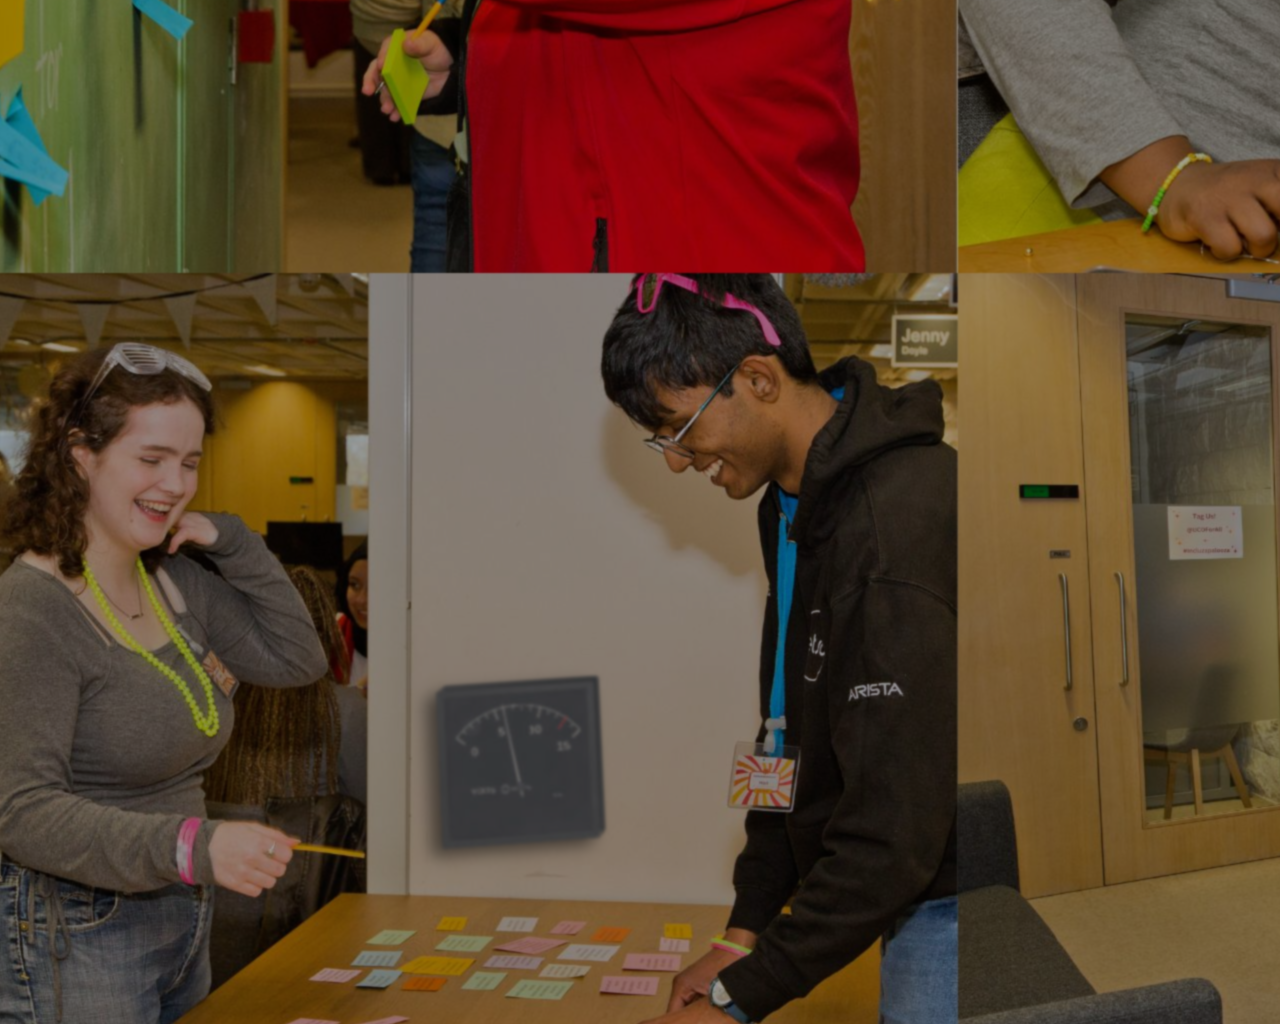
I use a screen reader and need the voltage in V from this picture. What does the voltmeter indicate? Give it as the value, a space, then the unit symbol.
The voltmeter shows 6 V
